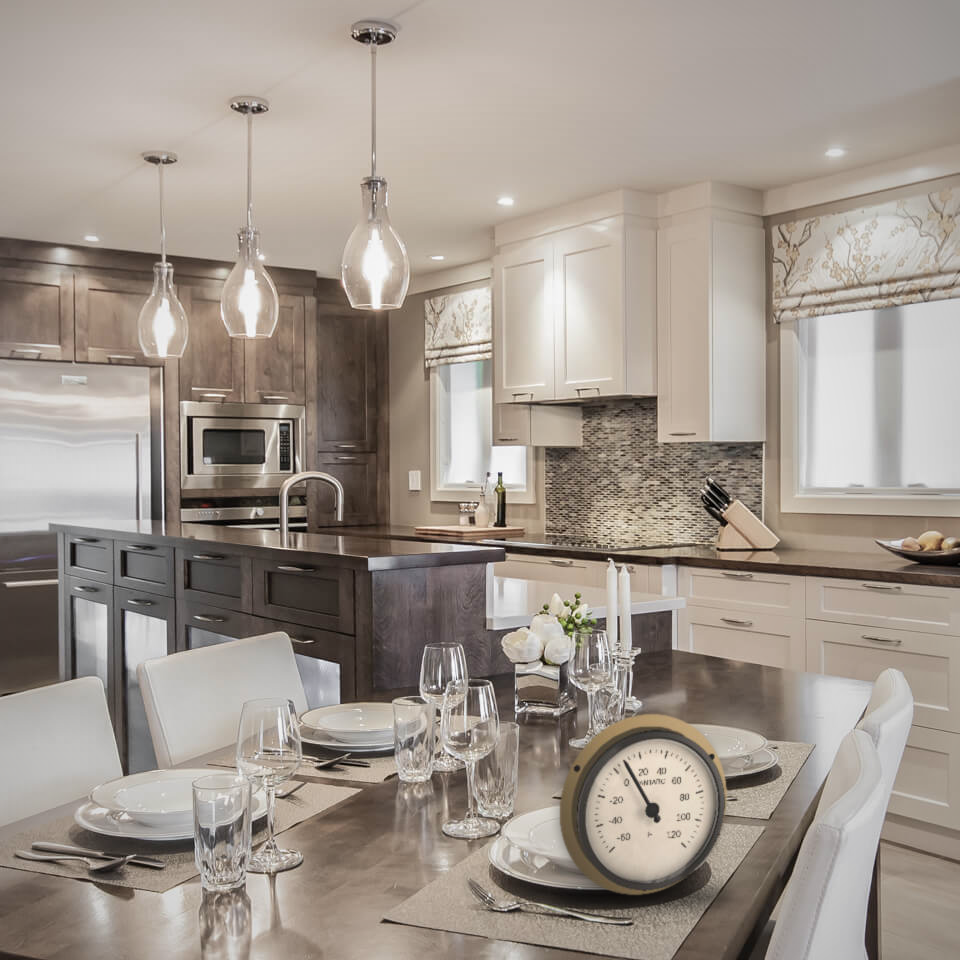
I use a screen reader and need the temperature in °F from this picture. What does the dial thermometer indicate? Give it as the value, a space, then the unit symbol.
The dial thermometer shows 8 °F
